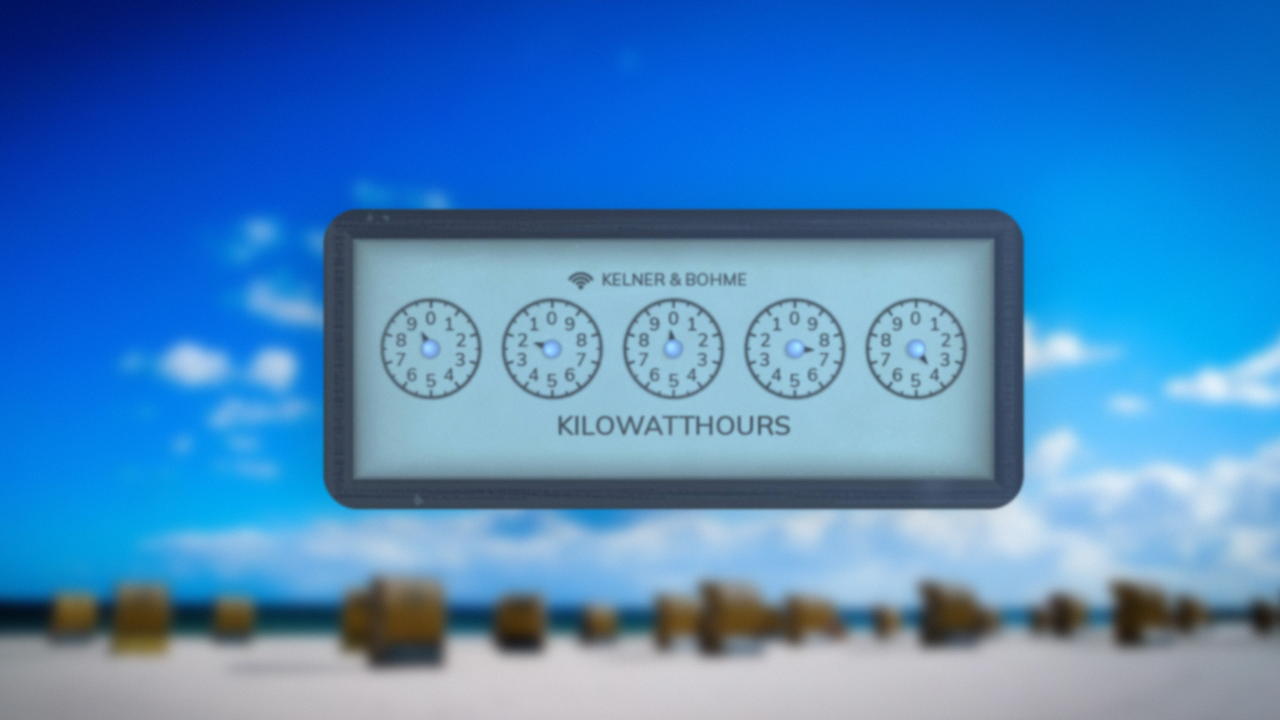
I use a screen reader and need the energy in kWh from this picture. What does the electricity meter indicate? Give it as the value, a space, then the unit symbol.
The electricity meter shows 91974 kWh
